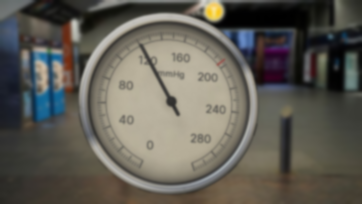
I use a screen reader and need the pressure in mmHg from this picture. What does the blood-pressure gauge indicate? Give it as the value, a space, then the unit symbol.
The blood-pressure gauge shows 120 mmHg
